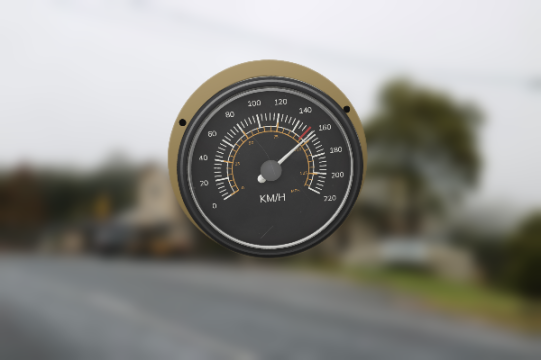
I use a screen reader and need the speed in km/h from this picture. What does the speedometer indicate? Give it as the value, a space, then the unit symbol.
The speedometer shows 156 km/h
